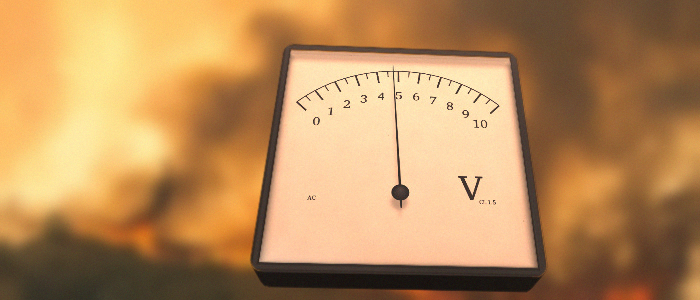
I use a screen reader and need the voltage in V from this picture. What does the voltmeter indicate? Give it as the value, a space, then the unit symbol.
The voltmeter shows 4.75 V
